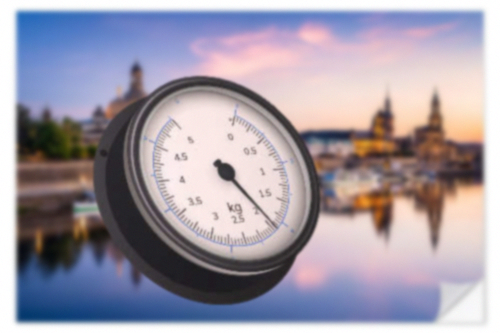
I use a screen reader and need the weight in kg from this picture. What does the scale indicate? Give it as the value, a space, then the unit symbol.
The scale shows 2 kg
